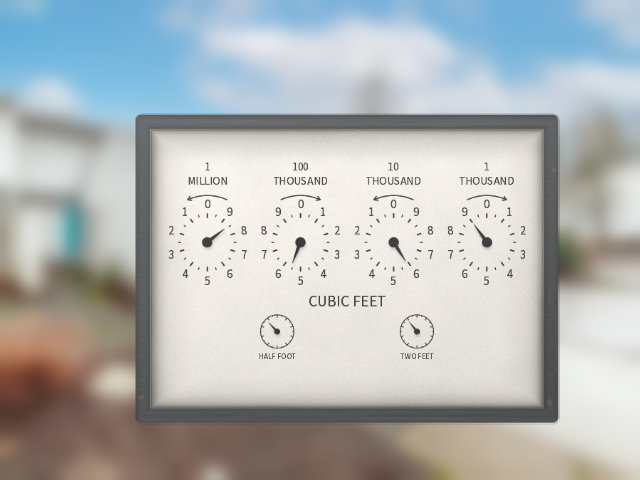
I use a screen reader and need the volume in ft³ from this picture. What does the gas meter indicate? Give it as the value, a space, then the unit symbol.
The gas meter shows 855900 ft³
